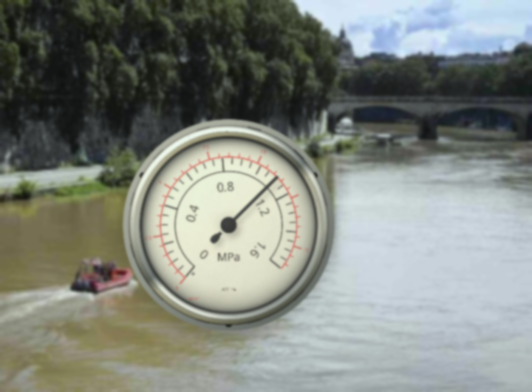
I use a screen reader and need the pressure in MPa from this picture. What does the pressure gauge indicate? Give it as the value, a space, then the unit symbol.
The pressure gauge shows 1.1 MPa
